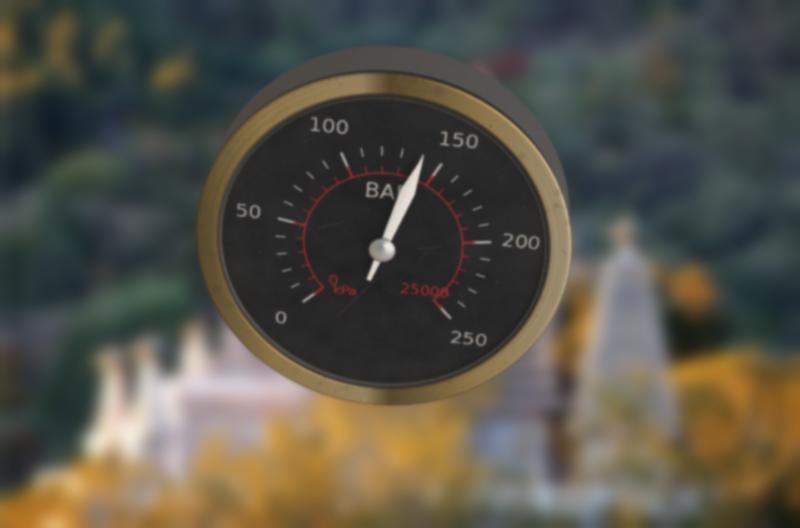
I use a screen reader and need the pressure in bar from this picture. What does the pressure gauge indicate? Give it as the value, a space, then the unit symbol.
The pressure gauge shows 140 bar
